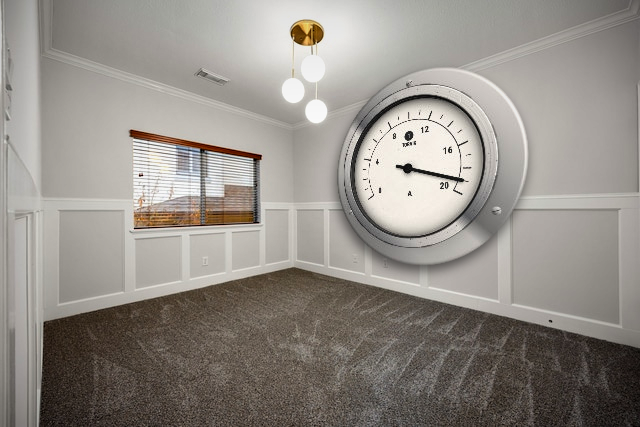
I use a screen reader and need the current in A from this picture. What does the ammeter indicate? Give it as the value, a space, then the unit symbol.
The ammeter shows 19 A
